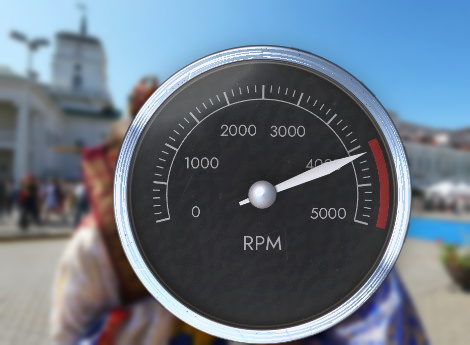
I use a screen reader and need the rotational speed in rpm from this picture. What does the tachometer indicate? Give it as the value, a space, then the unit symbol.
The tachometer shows 4100 rpm
